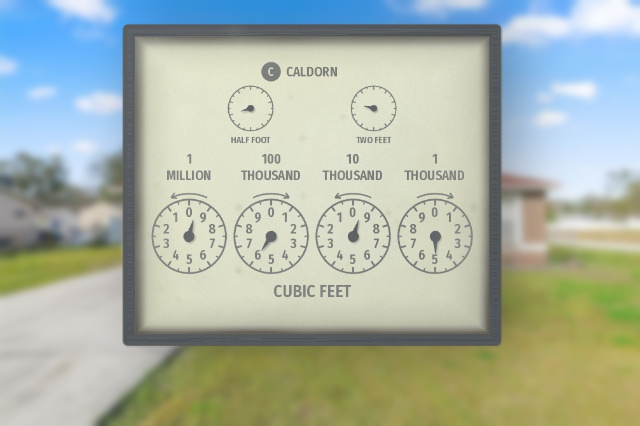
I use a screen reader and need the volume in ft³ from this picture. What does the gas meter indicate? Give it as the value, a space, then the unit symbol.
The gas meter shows 959500 ft³
